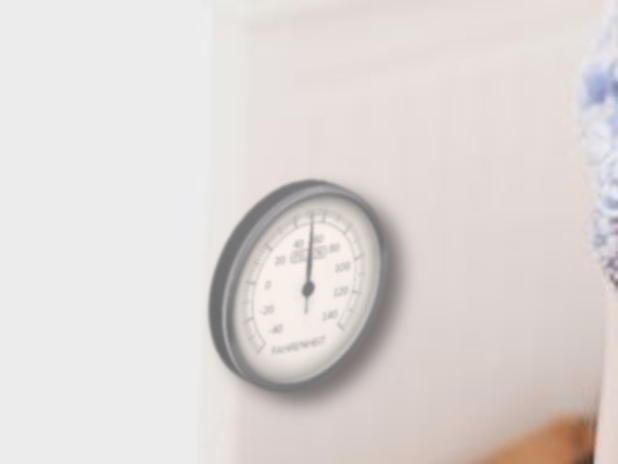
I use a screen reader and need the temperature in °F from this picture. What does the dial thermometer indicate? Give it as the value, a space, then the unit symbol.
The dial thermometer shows 50 °F
